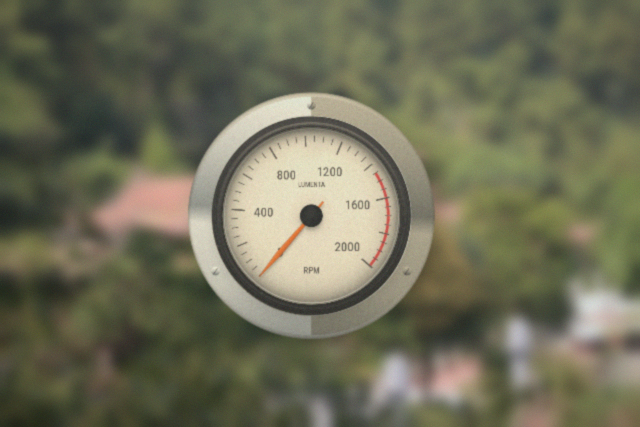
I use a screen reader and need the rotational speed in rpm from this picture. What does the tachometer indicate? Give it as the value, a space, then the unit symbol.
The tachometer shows 0 rpm
